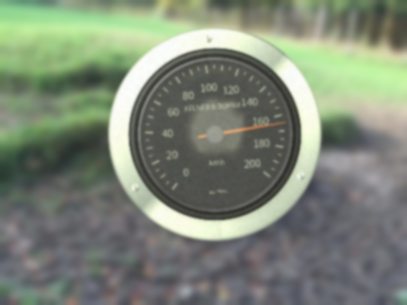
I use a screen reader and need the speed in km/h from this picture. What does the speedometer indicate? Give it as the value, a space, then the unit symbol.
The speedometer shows 165 km/h
